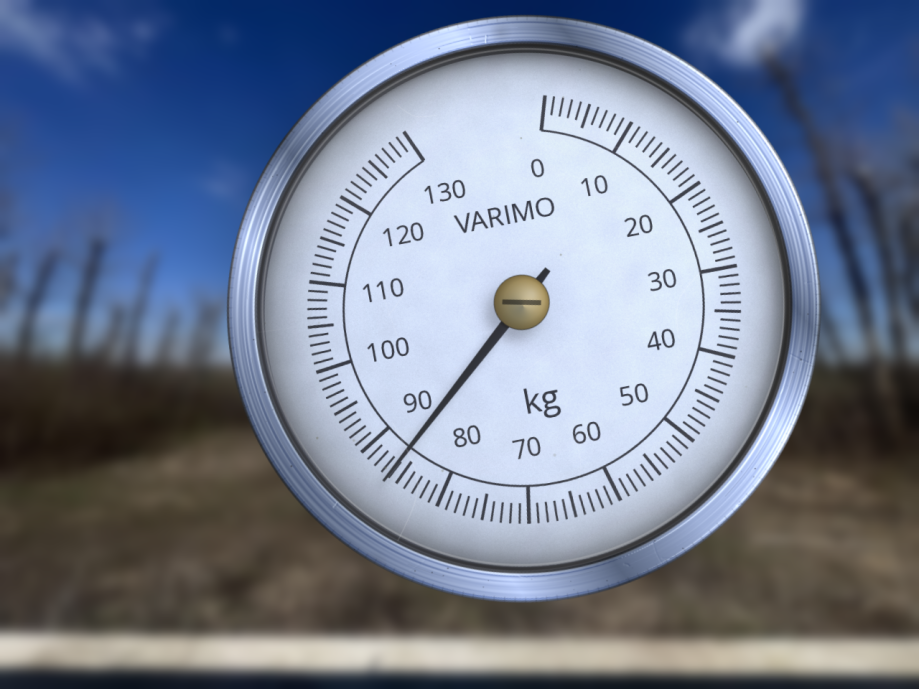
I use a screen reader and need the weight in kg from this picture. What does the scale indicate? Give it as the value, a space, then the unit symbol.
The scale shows 86 kg
